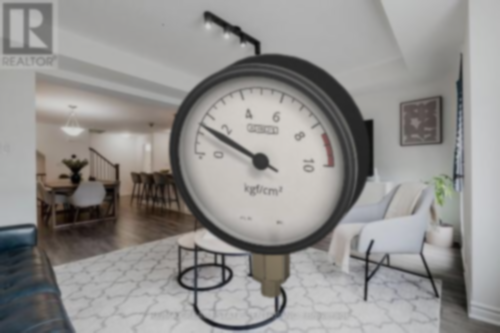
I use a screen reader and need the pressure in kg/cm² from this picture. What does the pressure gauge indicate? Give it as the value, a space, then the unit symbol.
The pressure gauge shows 1.5 kg/cm²
